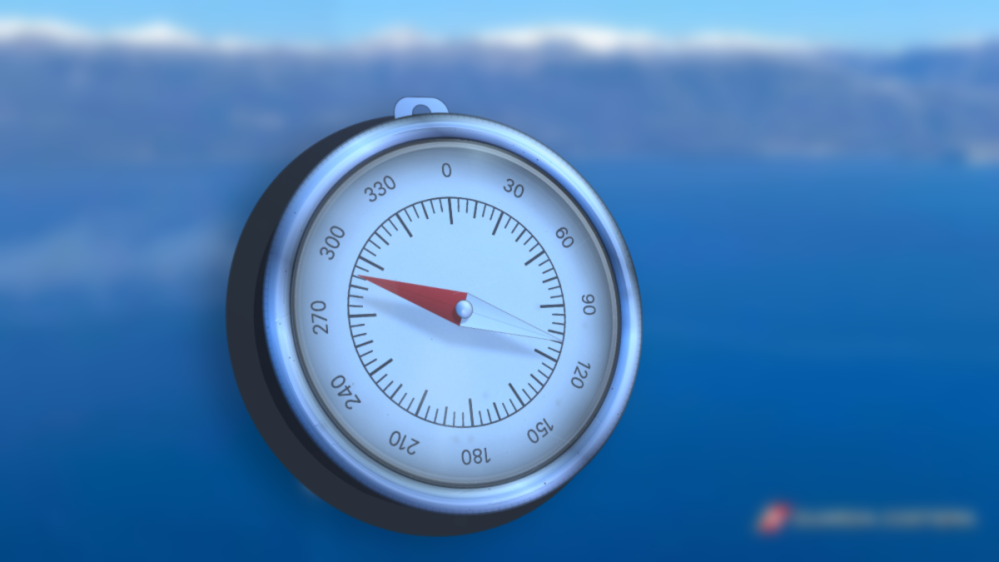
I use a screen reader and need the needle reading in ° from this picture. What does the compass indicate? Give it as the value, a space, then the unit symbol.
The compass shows 290 °
